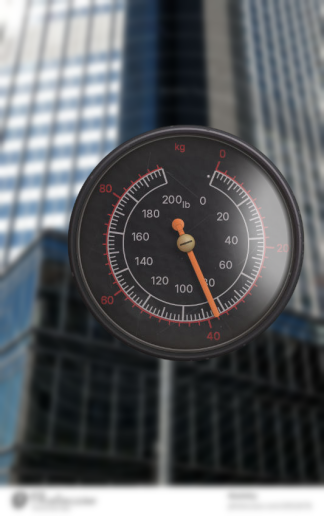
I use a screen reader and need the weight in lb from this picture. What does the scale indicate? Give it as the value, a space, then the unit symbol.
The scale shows 84 lb
